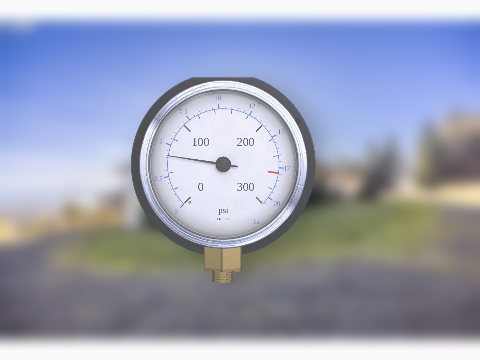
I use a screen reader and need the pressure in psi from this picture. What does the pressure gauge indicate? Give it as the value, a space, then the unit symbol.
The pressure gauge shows 60 psi
